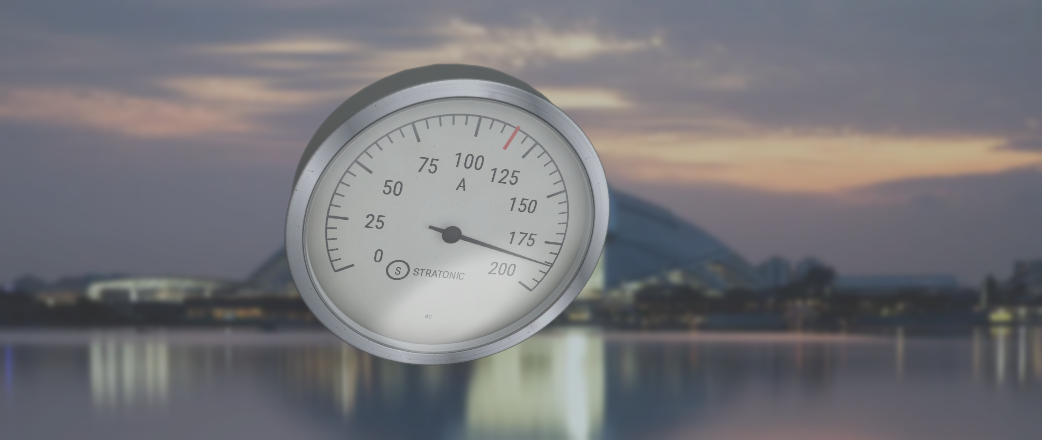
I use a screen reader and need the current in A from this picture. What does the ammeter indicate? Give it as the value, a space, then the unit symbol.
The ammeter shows 185 A
